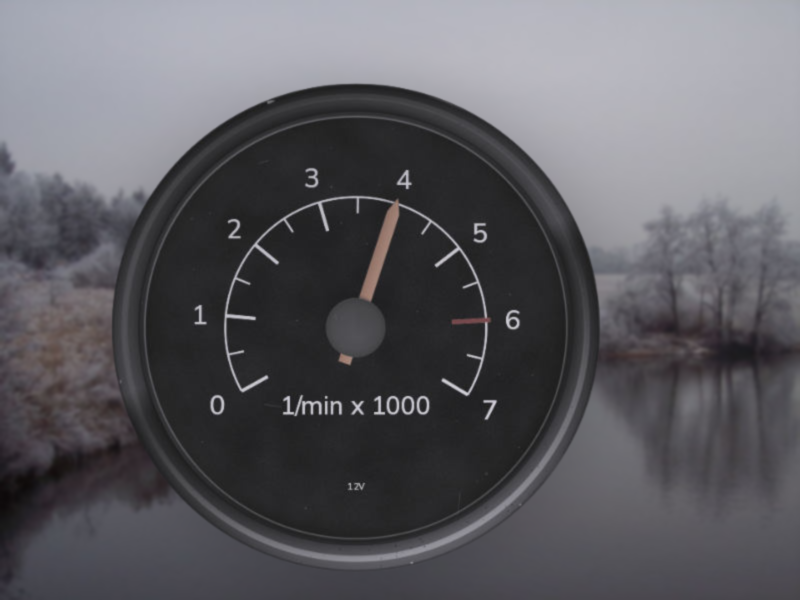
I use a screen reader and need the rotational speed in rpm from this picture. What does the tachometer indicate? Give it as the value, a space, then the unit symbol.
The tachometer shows 4000 rpm
